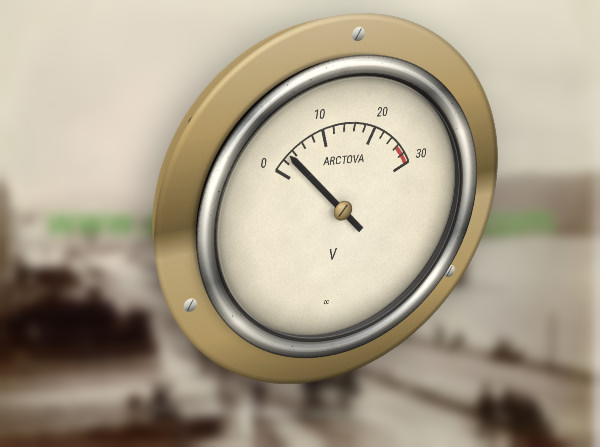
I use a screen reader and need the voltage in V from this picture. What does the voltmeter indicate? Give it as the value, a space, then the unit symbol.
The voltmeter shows 3 V
